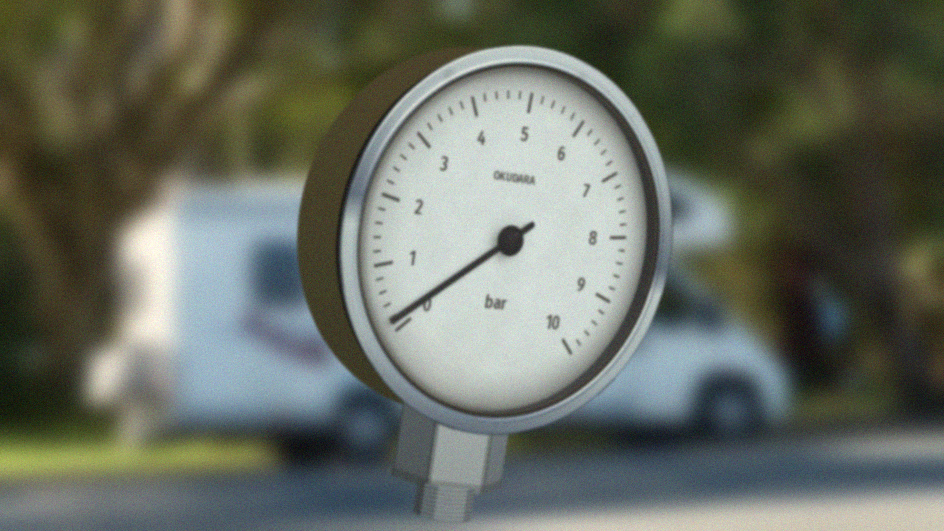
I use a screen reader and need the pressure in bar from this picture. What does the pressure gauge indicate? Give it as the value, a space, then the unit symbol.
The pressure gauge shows 0.2 bar
